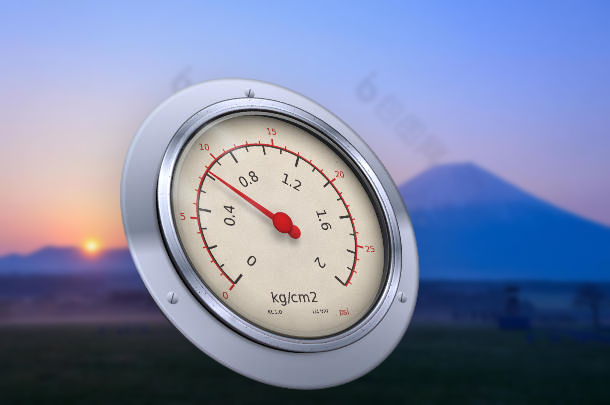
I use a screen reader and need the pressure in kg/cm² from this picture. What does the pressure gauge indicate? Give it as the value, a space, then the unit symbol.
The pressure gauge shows 0.6 kg/cm²
